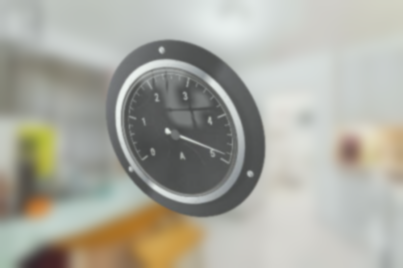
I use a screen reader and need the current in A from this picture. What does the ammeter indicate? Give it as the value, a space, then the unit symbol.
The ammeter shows 4.8 A
